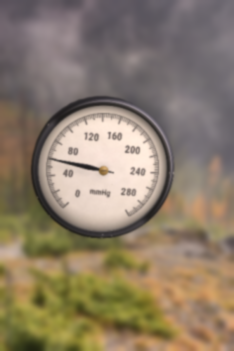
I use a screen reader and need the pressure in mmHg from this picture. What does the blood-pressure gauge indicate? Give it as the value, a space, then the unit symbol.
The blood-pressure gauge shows 60 mmHg
